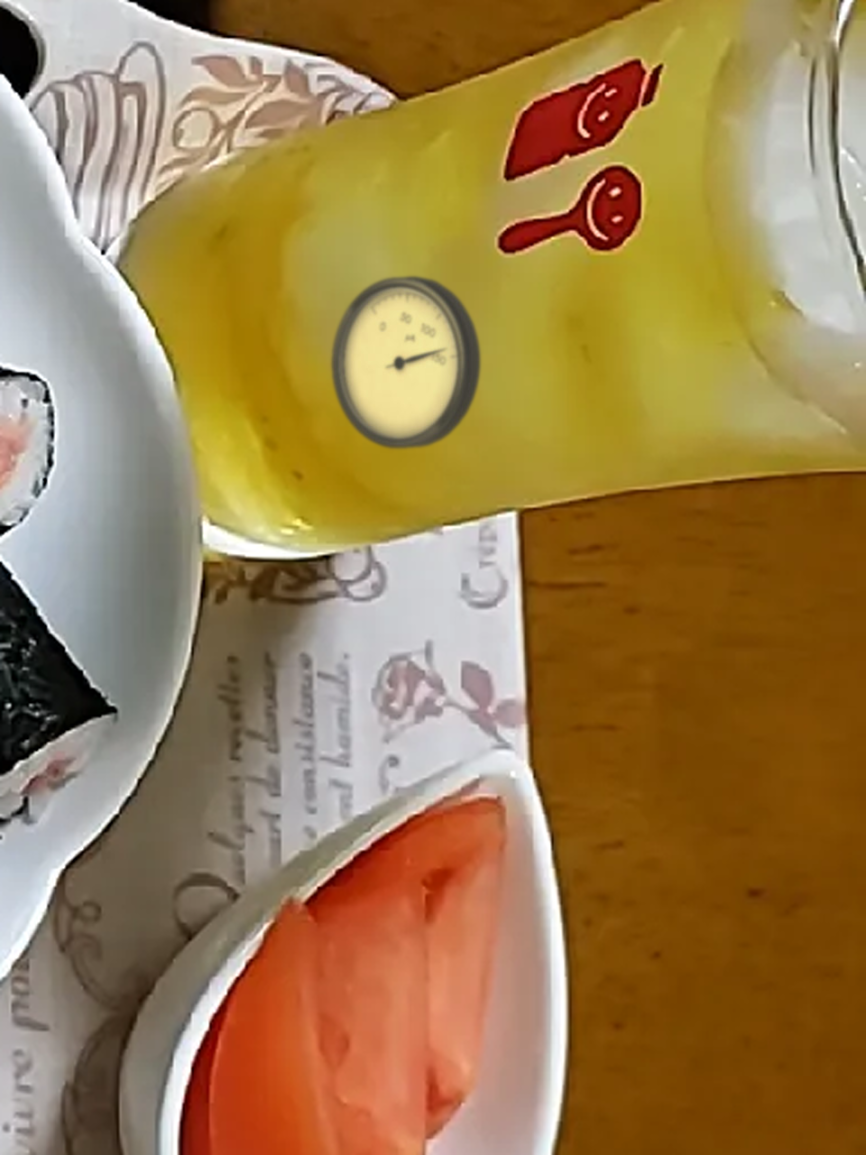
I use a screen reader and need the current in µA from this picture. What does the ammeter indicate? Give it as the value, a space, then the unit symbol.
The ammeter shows 140 µA
